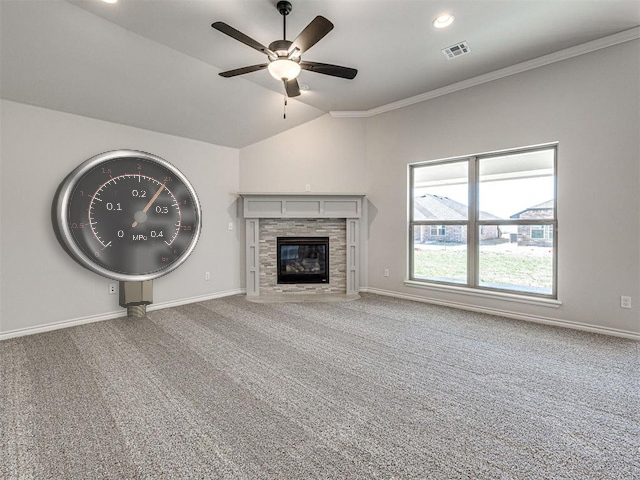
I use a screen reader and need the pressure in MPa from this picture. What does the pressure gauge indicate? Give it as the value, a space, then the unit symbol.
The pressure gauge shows 0.25 MPa
